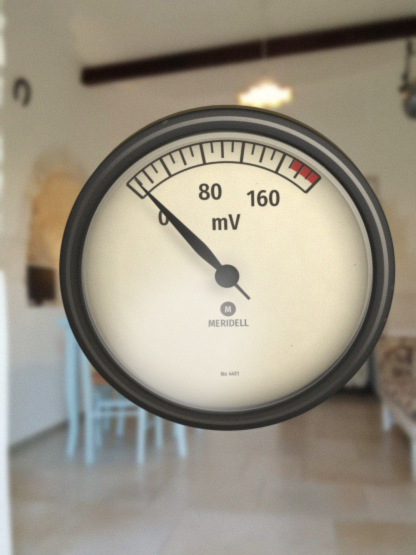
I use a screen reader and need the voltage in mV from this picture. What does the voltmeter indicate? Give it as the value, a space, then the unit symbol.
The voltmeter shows 10 mV
